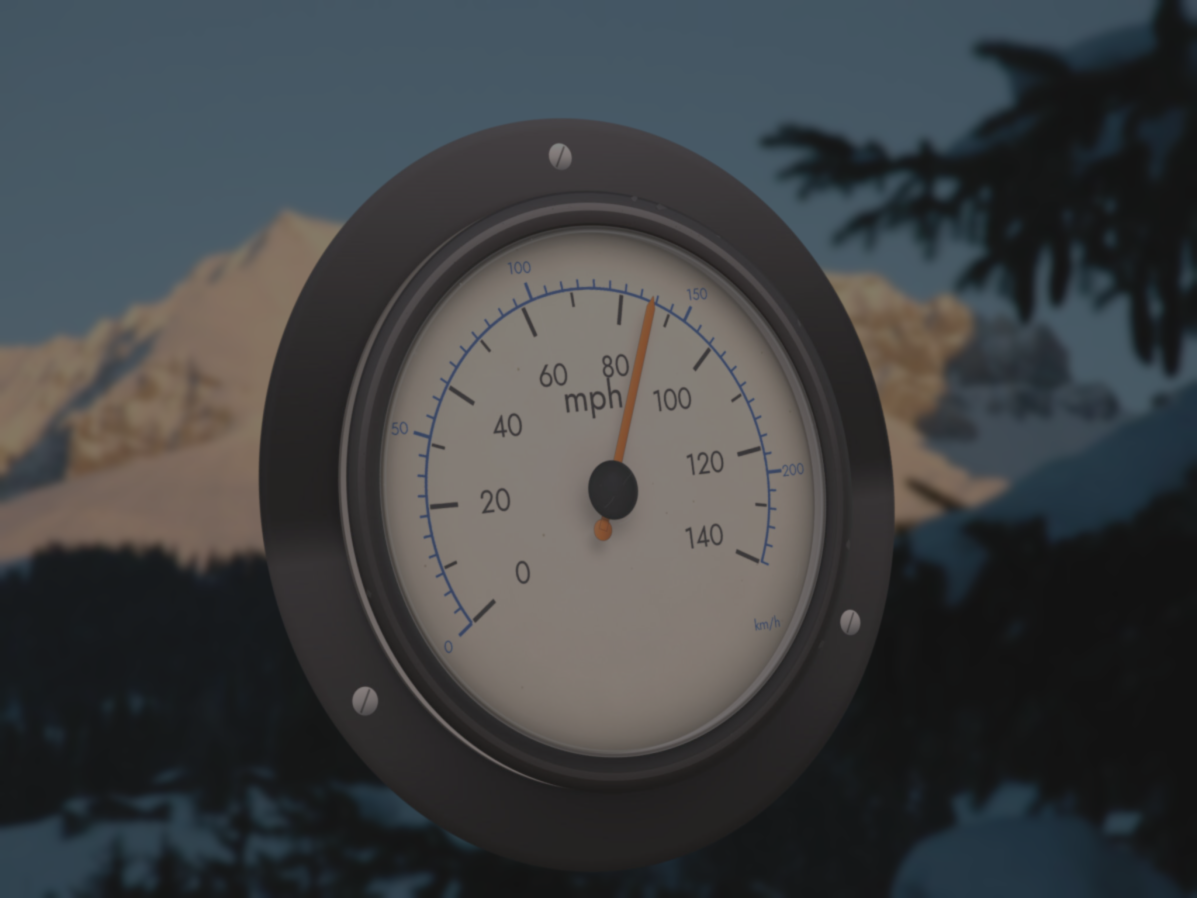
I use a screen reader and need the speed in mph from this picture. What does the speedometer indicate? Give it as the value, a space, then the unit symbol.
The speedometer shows 85 mph
